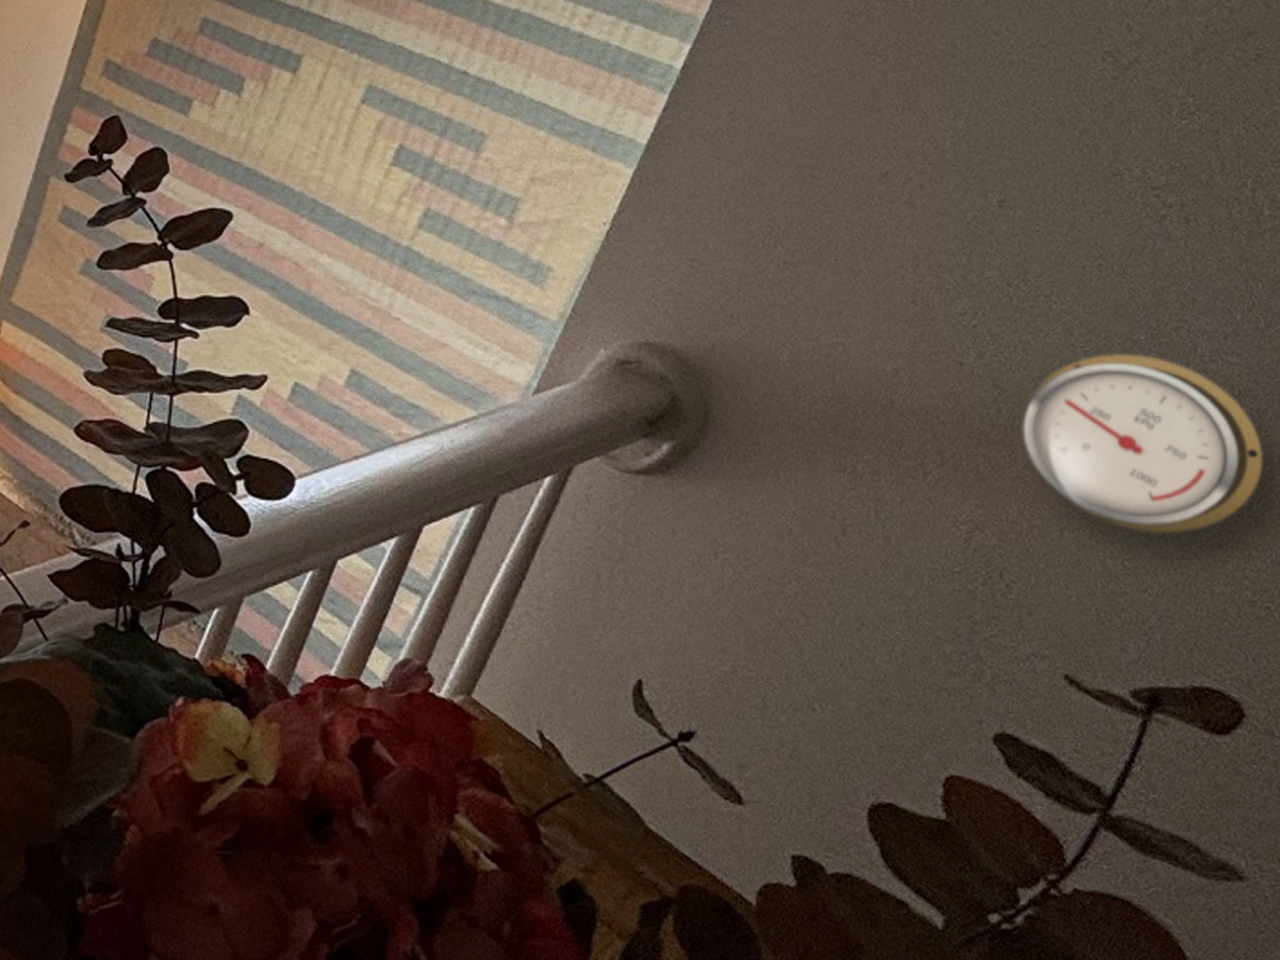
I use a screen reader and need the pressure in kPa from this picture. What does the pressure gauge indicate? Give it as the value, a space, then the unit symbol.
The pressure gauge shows 200 kPa
